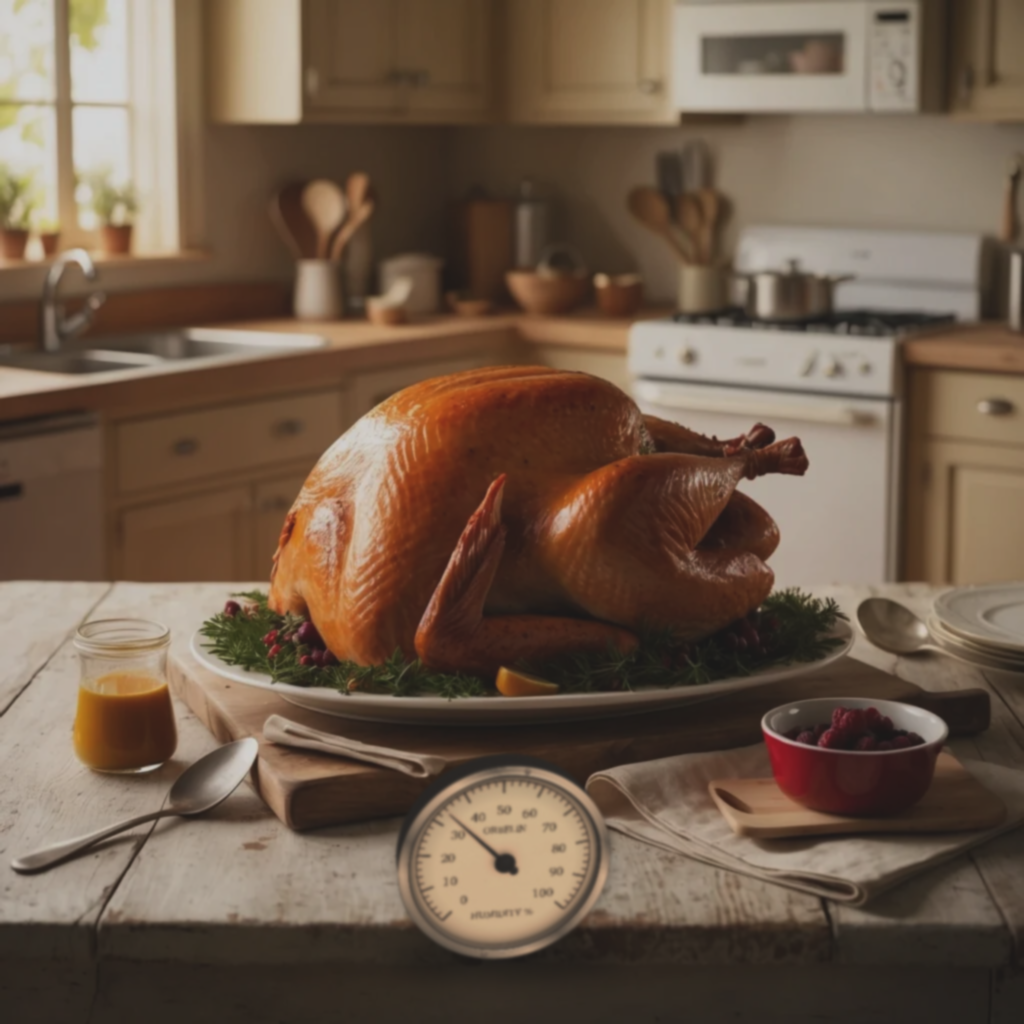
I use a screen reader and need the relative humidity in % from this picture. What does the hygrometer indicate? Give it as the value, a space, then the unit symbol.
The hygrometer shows 34 %
